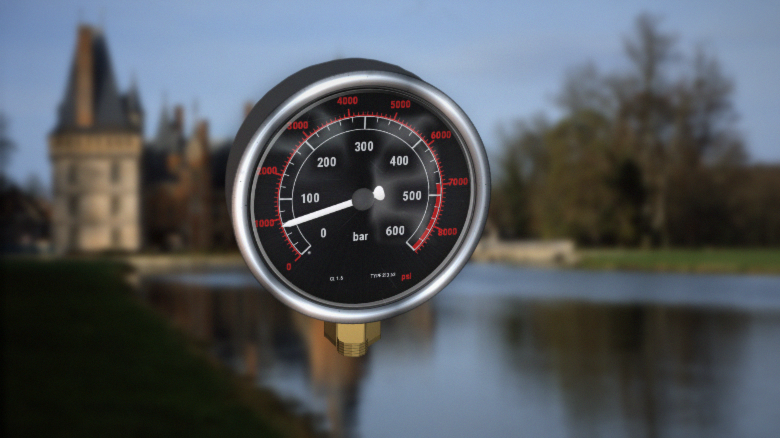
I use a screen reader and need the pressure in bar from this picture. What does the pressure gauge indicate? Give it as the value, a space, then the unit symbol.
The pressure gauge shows 60 bar
